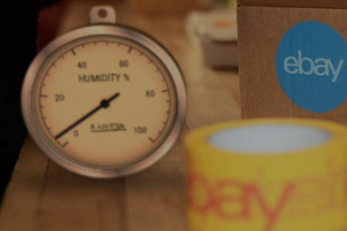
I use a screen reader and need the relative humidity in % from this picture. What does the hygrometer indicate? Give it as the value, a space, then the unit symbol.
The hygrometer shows 4 %
